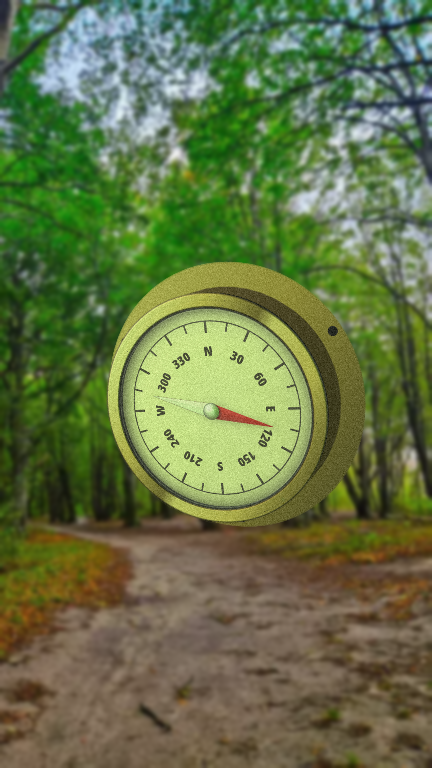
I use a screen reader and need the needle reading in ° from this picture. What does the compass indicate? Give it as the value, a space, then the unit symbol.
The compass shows 105 °
